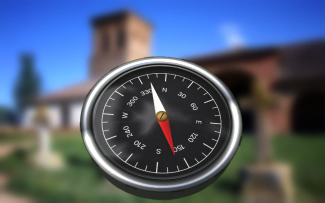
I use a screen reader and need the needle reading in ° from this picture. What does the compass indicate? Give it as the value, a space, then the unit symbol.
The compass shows 160 °
